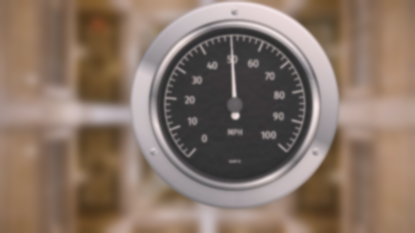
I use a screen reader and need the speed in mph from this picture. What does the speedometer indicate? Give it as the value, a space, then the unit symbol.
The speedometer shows 50 mph
